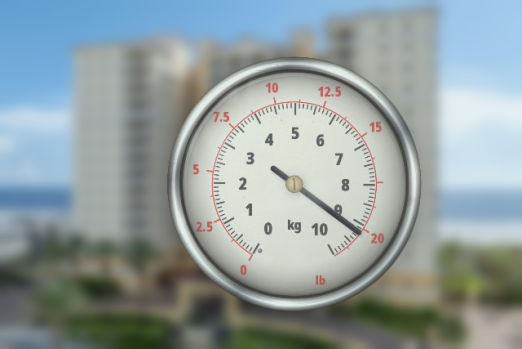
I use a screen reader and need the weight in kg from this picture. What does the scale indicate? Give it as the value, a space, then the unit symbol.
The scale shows 9.2 kg
